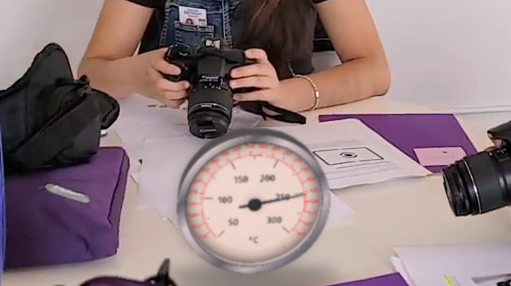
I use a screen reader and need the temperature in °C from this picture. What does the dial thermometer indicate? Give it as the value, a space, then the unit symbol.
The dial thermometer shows 250 °C
